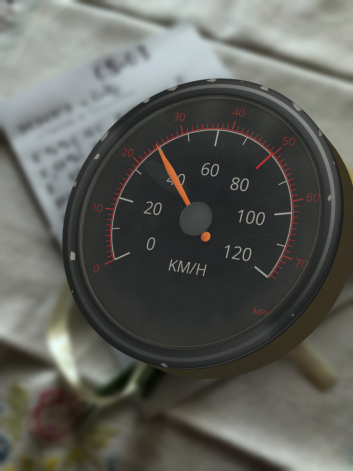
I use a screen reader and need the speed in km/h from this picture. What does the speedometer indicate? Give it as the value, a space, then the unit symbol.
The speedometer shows 40 km/h
